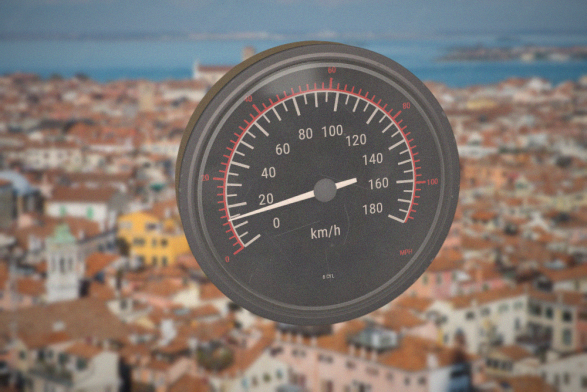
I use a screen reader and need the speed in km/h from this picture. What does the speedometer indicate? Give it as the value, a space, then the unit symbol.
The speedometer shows 15 km/h
